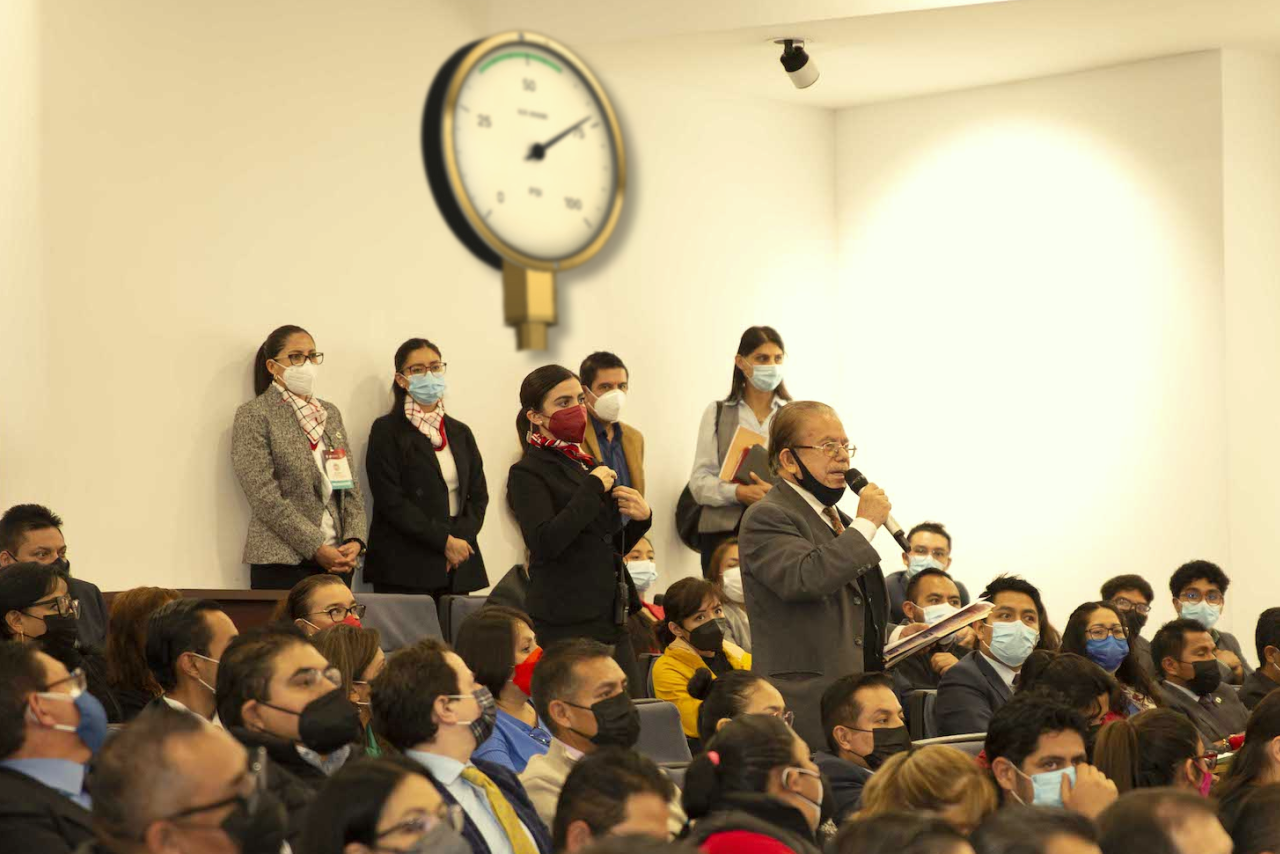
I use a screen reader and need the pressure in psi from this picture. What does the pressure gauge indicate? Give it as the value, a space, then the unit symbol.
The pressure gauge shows 72.5 psi
